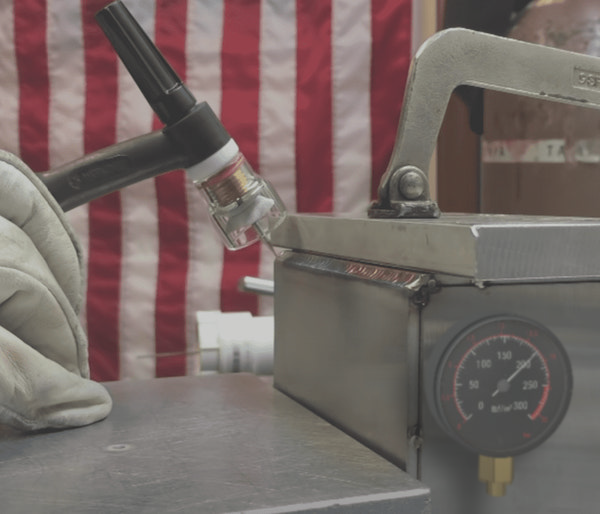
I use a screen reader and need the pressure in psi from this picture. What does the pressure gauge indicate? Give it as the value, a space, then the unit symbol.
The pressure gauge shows 200 psi
